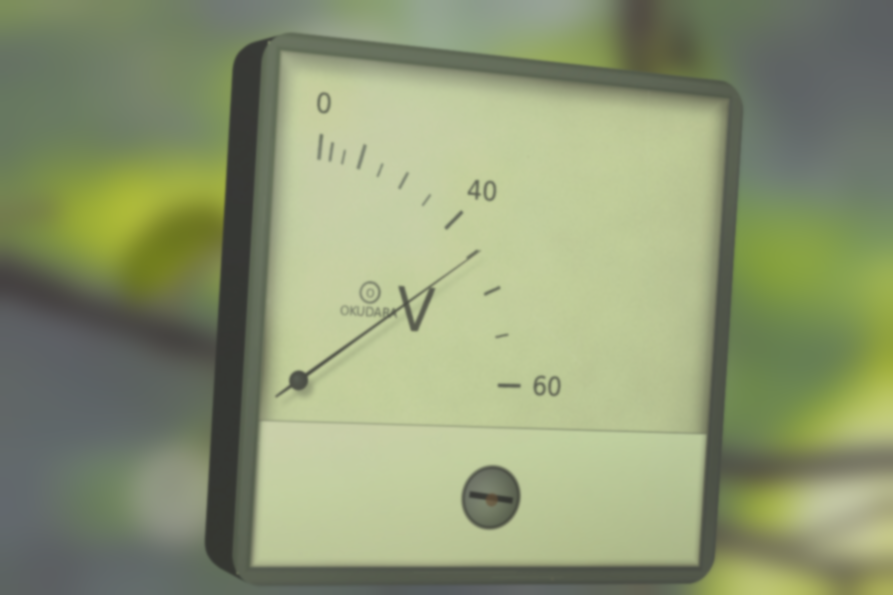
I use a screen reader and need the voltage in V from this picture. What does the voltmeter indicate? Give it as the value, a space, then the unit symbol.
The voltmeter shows 45 V
